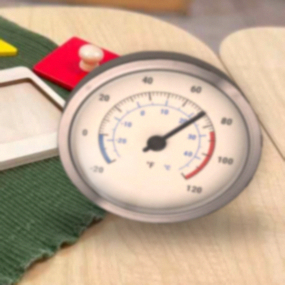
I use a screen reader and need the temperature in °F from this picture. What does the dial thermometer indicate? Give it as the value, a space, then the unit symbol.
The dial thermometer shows 70 °F
